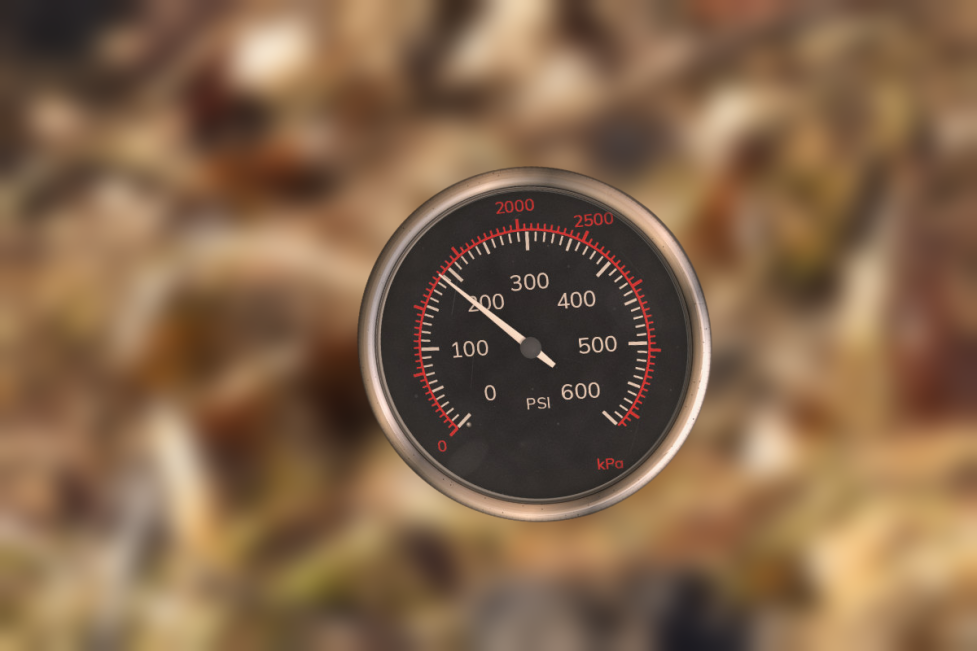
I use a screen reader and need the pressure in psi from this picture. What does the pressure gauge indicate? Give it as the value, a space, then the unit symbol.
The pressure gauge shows 190 psi
